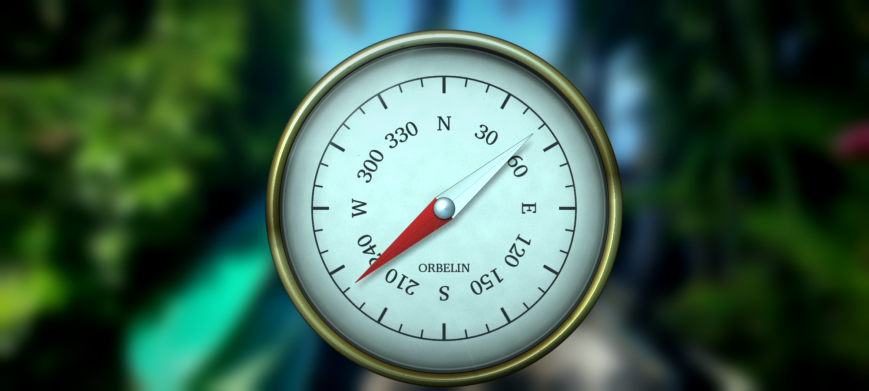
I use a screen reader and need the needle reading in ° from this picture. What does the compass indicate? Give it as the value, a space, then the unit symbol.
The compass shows 230 °
